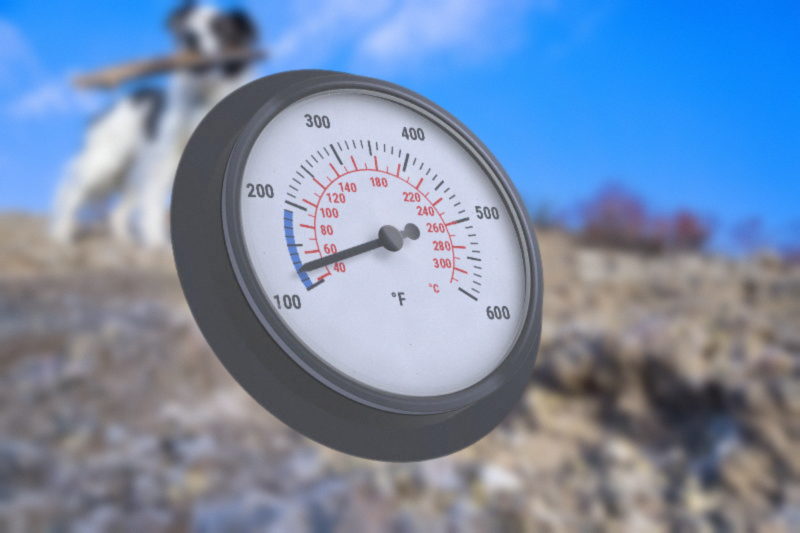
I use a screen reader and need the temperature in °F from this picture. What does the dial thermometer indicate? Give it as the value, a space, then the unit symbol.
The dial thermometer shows 120 °F
